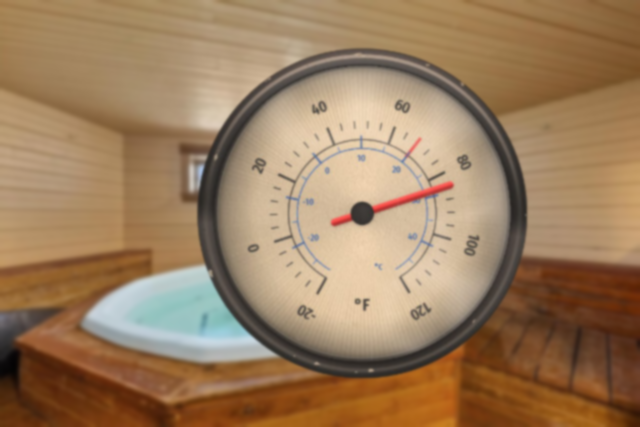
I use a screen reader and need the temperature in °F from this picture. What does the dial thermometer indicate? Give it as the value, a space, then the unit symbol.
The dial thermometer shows 84 °F
